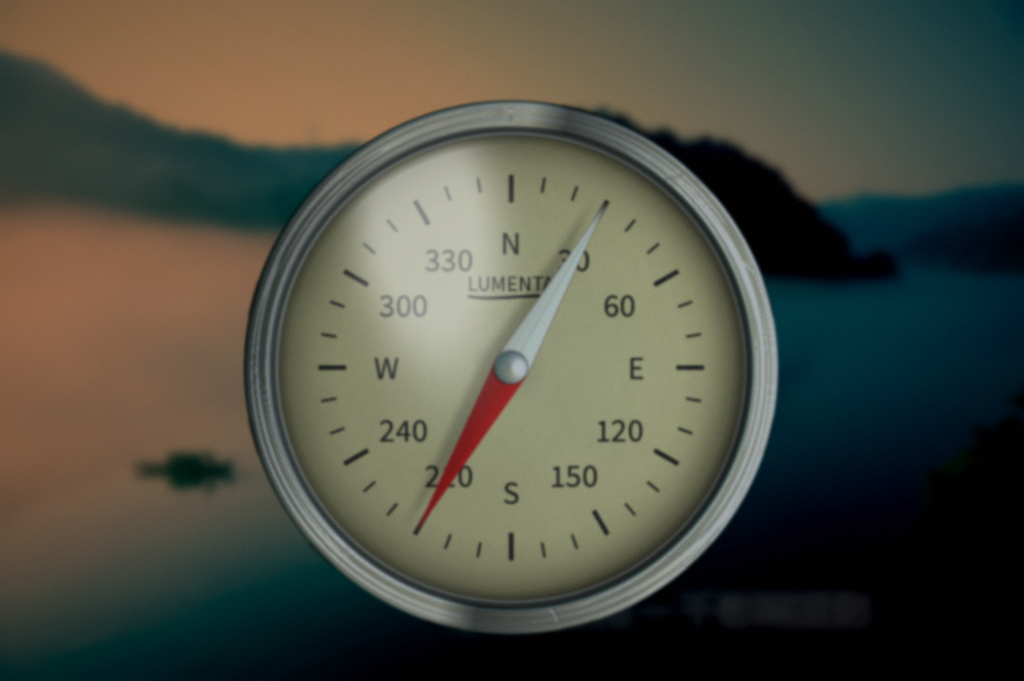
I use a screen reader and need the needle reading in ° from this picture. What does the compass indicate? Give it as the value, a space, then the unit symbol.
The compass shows 210 °
